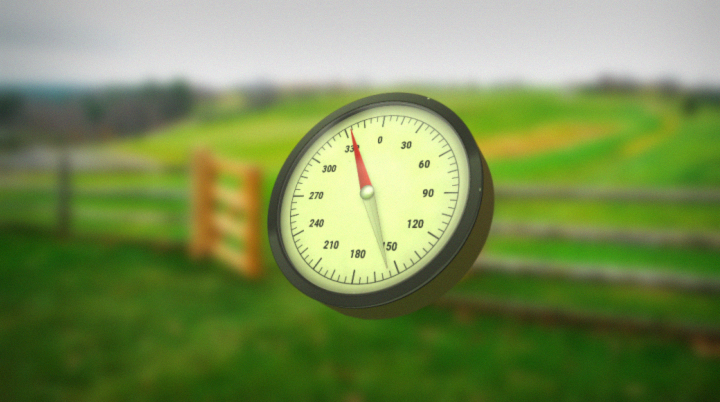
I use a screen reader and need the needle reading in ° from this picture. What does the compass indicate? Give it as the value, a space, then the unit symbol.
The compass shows 335 °
